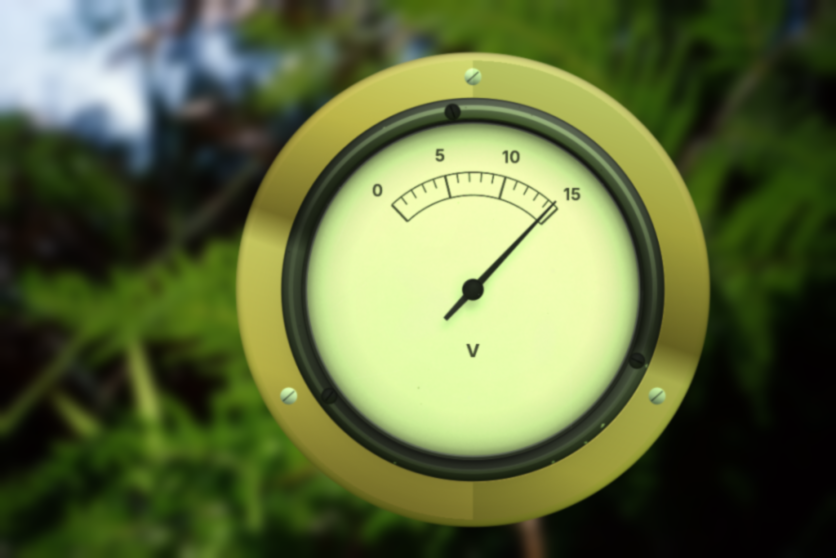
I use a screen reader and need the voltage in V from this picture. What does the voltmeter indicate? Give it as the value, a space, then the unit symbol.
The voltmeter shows 14.5 V
